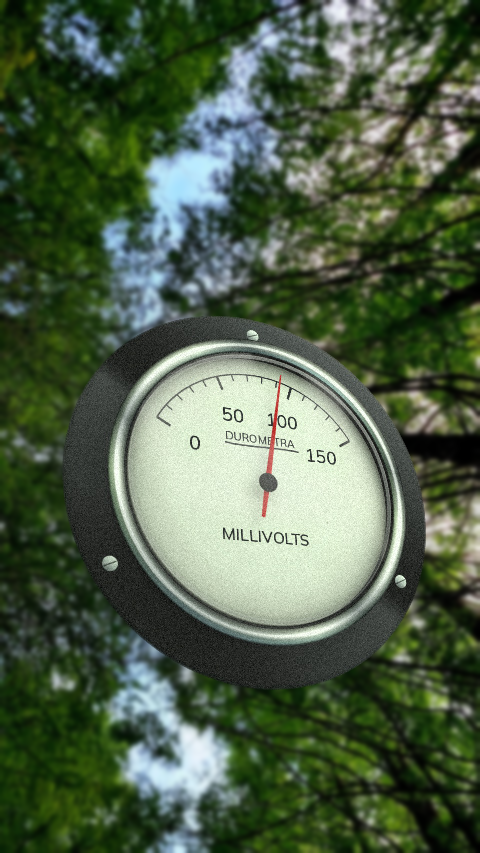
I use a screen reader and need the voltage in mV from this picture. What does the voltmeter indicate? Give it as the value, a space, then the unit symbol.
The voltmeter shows 90 mV
